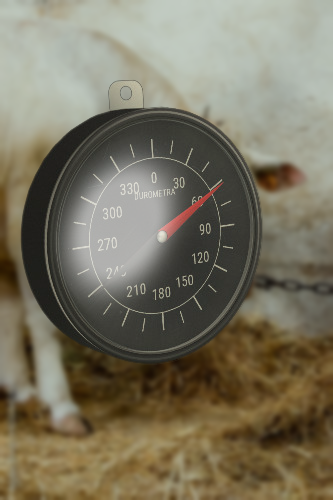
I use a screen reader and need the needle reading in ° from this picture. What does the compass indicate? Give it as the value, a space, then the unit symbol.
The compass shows 60 °
